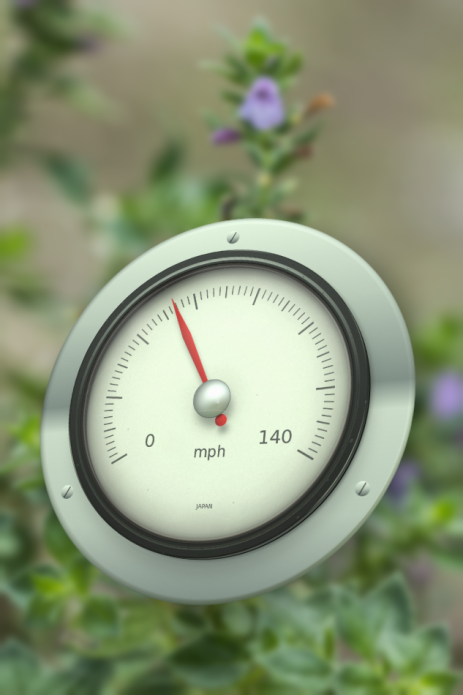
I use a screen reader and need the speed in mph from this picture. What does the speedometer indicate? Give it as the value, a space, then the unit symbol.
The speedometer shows 54 mph
